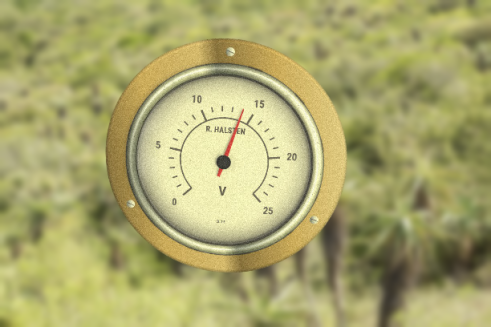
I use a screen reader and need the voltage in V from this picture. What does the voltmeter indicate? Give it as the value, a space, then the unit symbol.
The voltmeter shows 14 V
